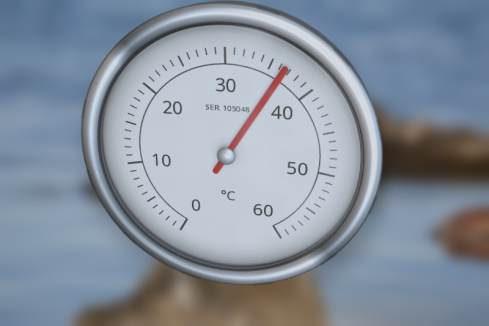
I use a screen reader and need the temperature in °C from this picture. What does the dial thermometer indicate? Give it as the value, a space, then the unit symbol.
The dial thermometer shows 36.5 °C
